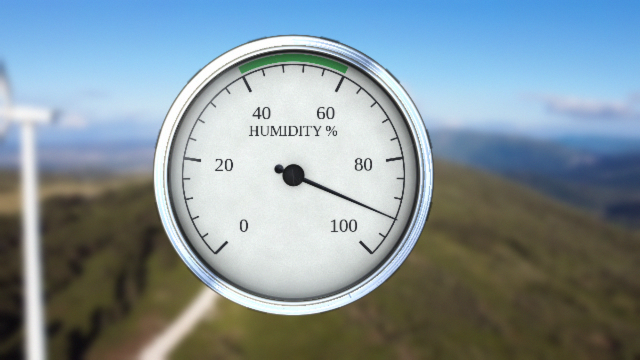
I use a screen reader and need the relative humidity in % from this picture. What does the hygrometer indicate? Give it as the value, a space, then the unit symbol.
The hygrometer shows 92 %
